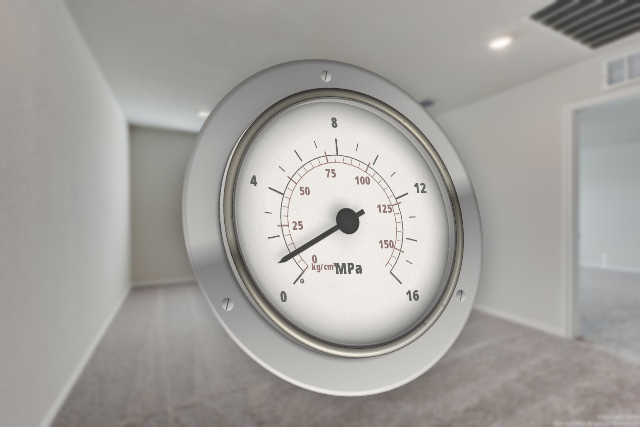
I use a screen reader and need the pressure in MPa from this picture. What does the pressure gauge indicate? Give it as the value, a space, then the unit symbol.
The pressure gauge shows 1 MPa
